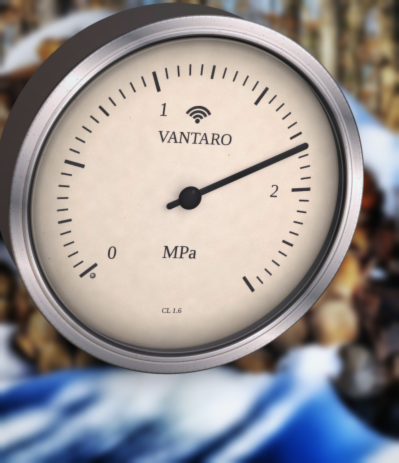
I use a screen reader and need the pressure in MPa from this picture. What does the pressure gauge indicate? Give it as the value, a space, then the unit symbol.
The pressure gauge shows 1.8 MPa
